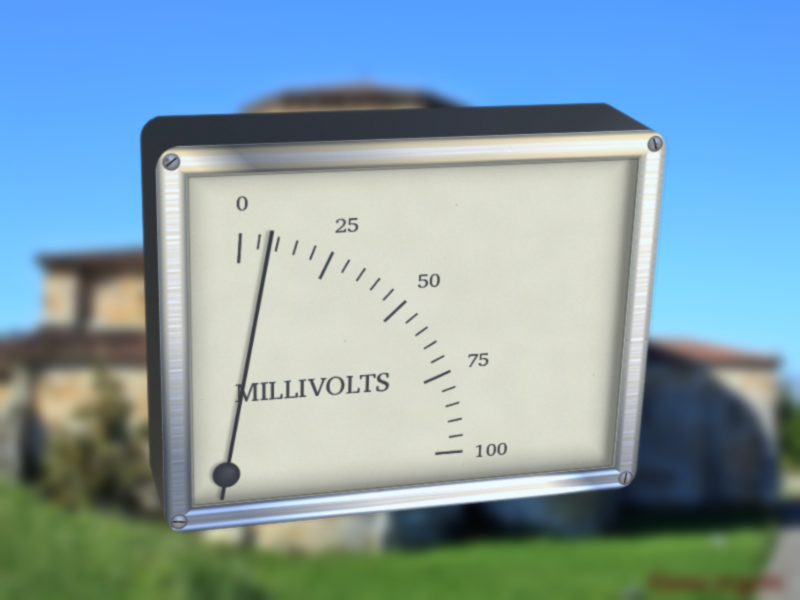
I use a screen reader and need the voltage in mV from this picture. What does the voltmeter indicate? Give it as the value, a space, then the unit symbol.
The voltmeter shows 7.5 mV
